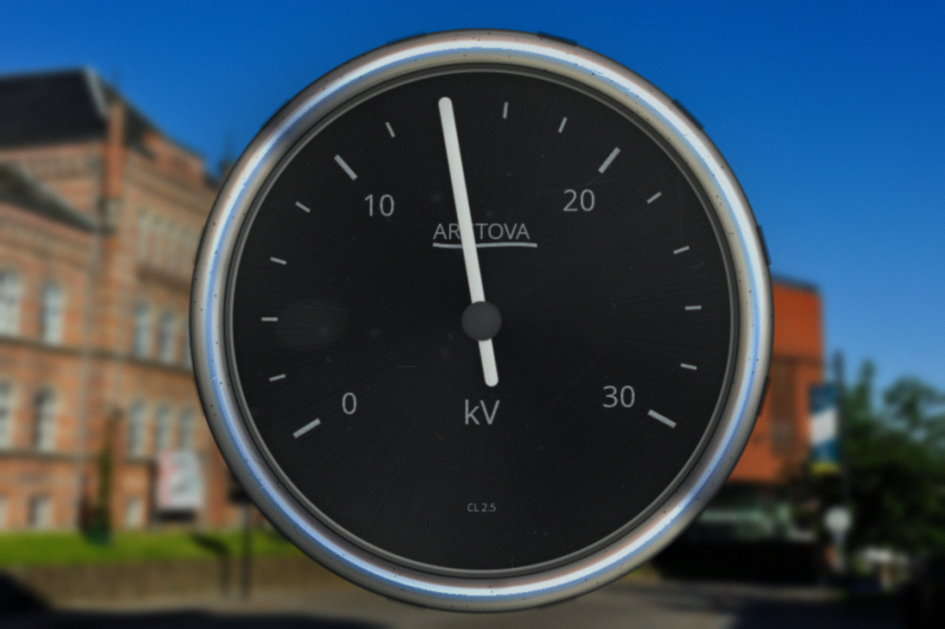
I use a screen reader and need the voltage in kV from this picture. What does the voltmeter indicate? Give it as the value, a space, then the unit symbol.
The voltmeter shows 14 kV
